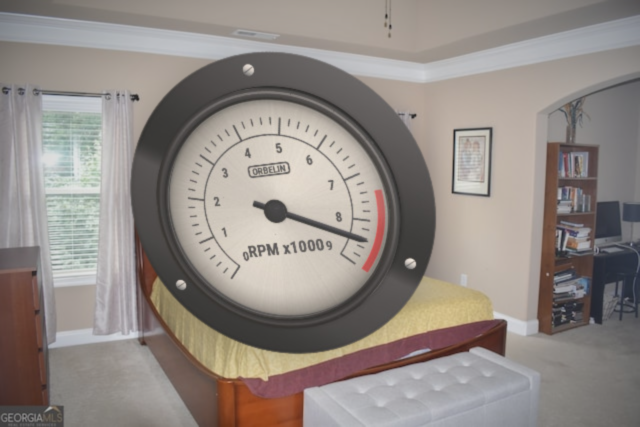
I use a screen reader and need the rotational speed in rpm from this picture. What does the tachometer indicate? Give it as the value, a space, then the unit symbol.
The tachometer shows 8400 rpm
